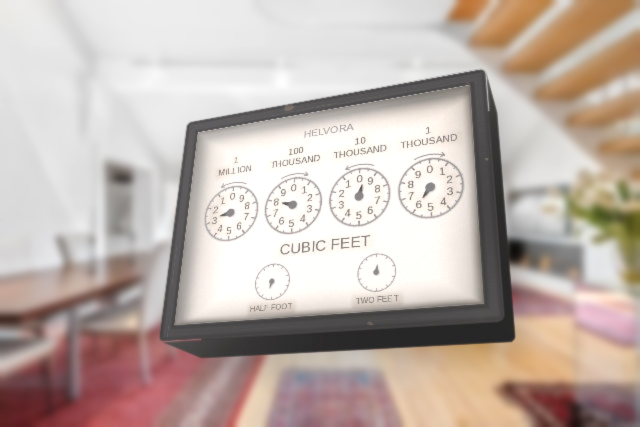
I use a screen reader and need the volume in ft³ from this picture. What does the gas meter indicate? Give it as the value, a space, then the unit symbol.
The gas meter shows 279600 ft³
